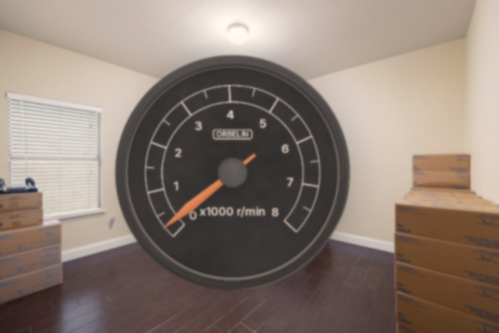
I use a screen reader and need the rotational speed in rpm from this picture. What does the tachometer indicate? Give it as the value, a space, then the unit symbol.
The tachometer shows 250 rpm
